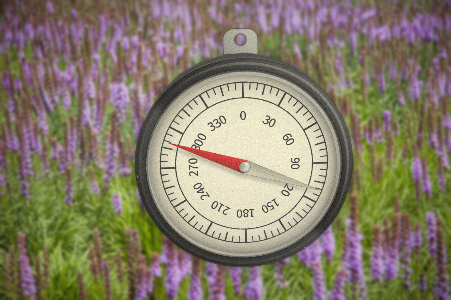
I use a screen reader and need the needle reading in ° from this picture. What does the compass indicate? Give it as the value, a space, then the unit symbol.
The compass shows 290 °
